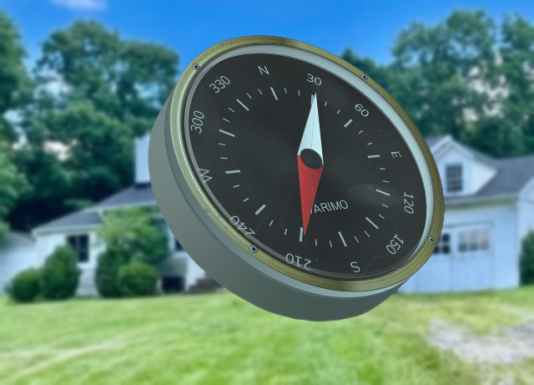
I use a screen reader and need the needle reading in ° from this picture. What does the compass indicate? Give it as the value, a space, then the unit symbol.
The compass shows 210 °
